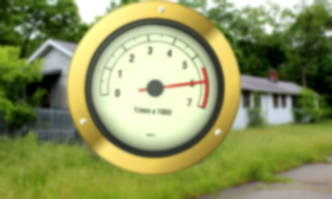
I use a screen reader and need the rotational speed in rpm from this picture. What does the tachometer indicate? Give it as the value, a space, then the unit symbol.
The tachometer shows 6000 rpm
